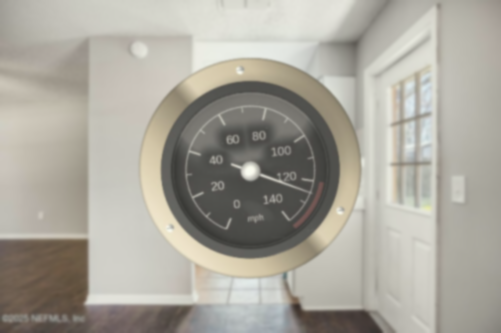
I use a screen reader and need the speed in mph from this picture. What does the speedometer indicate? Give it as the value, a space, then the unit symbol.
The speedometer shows 125 mph
